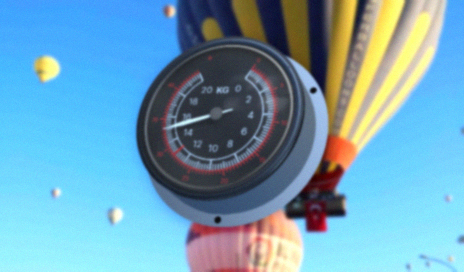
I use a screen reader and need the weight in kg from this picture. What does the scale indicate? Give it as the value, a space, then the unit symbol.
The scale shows 15 kg
